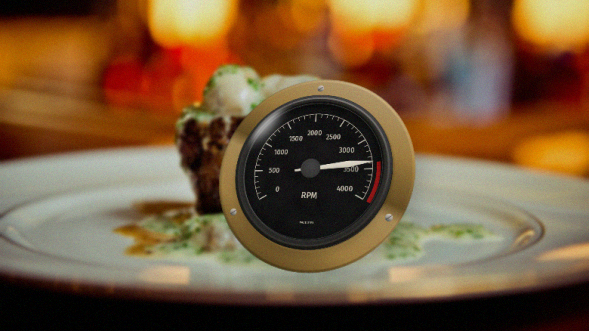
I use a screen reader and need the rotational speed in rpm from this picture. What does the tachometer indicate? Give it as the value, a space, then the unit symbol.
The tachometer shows 3400 rpm
